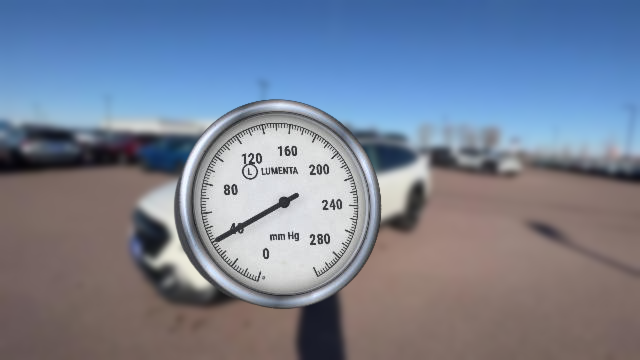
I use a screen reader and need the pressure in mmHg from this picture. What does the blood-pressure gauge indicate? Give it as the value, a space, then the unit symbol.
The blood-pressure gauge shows 40 mmHg
